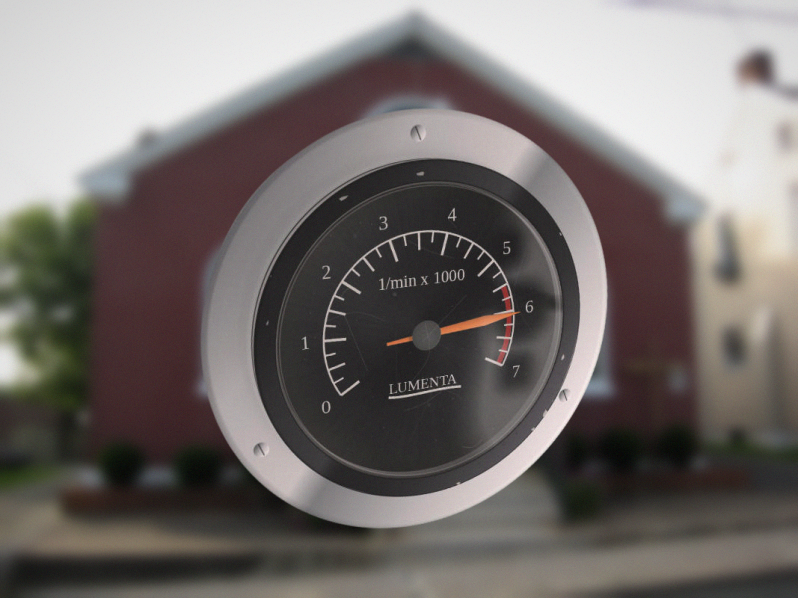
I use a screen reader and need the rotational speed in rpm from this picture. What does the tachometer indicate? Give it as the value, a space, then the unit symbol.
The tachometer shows 6000 rpm
